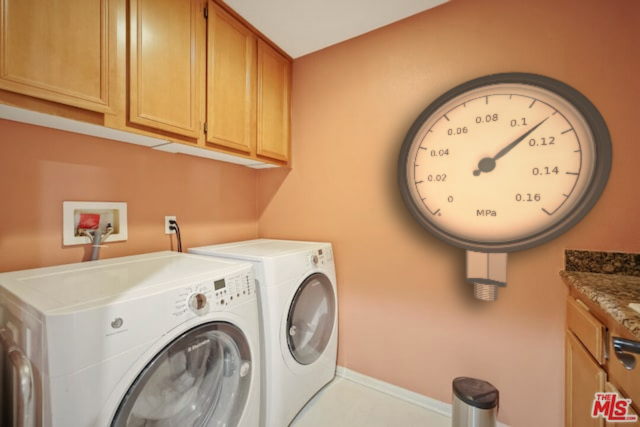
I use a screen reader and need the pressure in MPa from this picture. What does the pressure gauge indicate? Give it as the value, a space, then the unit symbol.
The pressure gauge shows 0.11 MPa
